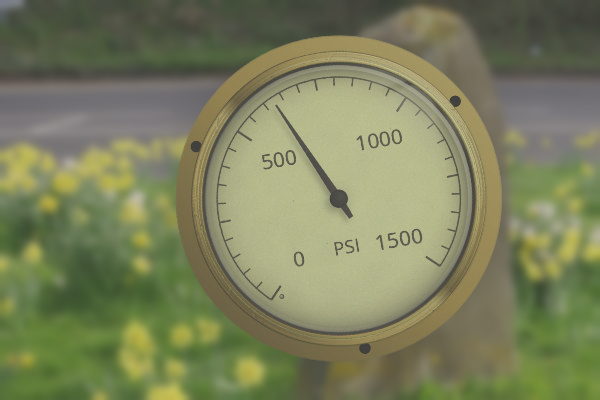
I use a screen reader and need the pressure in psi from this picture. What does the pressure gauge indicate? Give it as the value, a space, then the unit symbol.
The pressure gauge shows 625 psi
